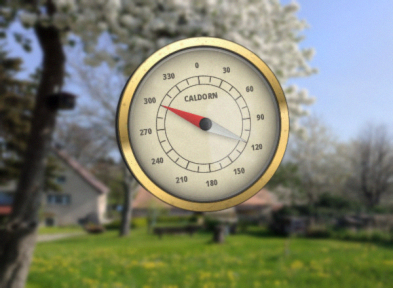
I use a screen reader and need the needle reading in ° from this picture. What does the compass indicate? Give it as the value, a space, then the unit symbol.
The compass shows 300 °
